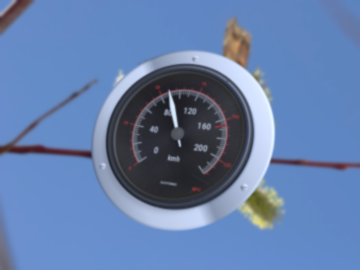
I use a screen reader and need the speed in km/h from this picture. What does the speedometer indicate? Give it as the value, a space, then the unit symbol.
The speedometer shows 90 km/h
